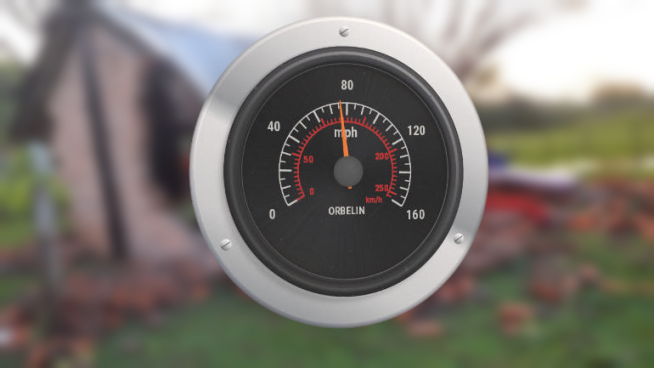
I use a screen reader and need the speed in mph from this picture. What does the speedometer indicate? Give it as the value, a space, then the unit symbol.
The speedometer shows 75 mph
